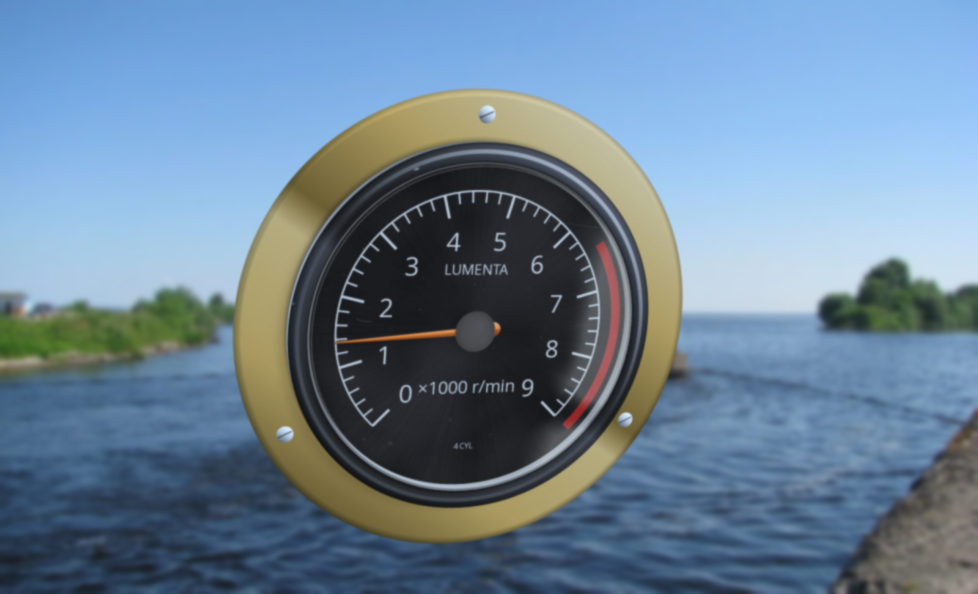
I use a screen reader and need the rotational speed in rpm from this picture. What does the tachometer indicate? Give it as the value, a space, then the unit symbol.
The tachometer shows 1400 rpm
